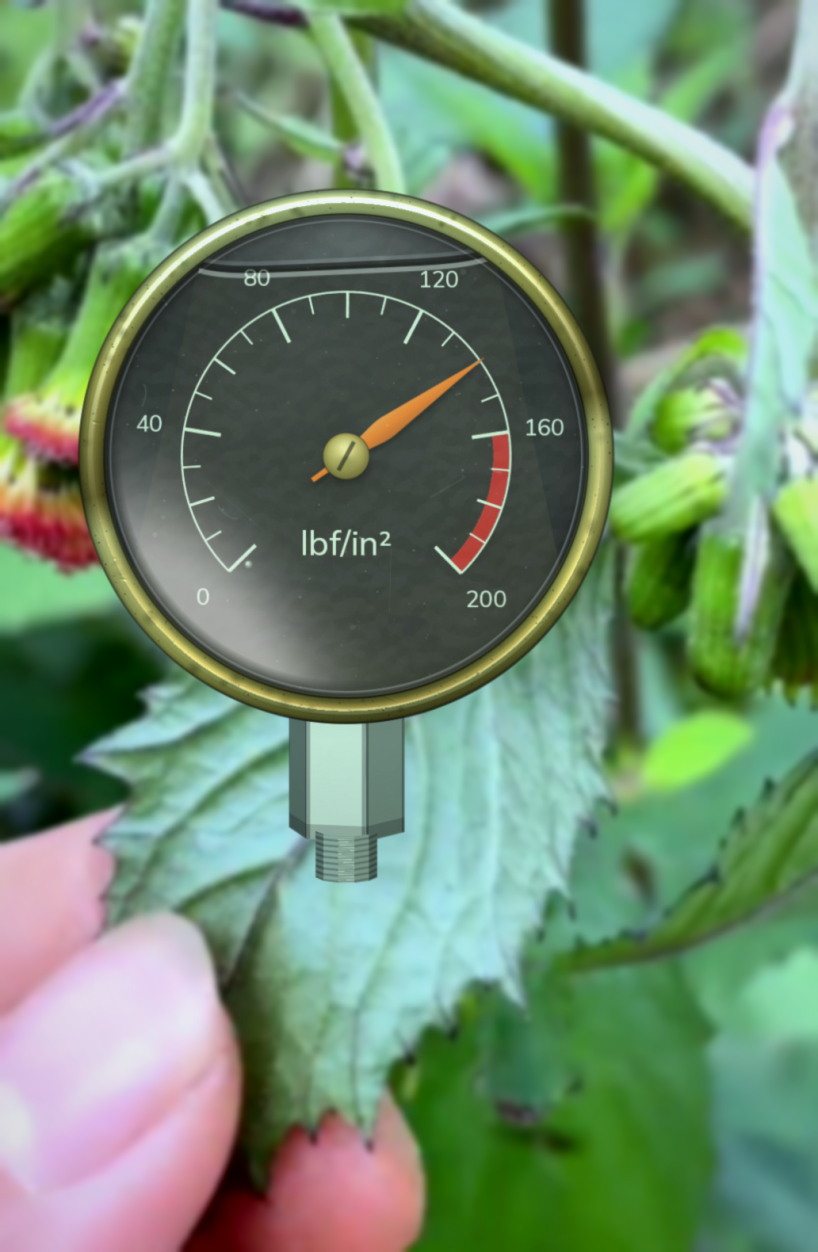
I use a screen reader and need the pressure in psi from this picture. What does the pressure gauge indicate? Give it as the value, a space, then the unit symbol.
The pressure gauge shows 140 psi
